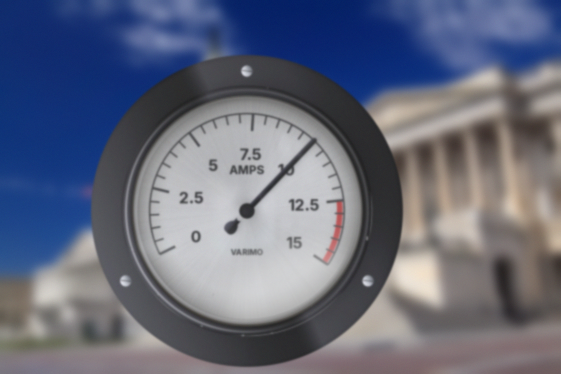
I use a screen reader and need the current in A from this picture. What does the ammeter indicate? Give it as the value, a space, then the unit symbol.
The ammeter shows 10 A
